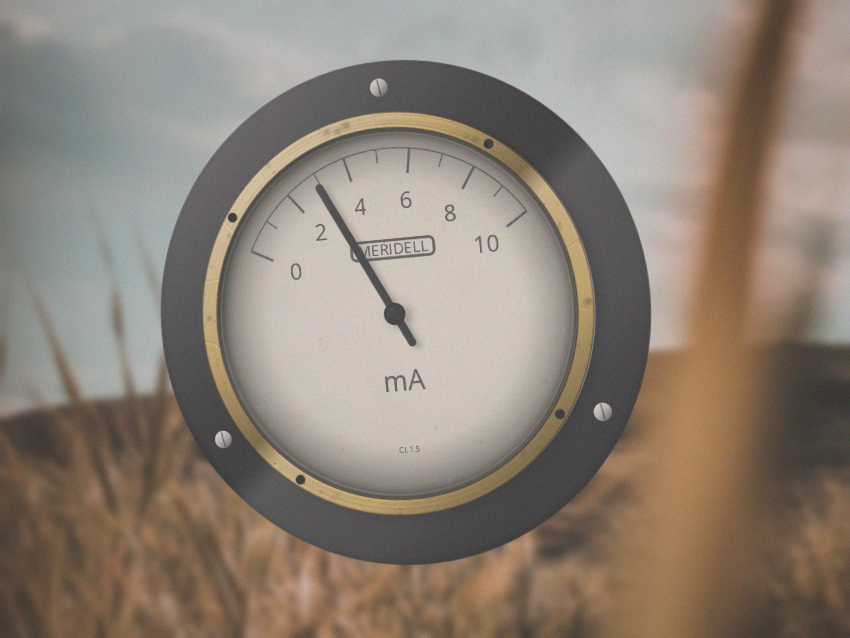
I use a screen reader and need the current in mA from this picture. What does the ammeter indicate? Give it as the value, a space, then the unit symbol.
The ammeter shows 3 mA
